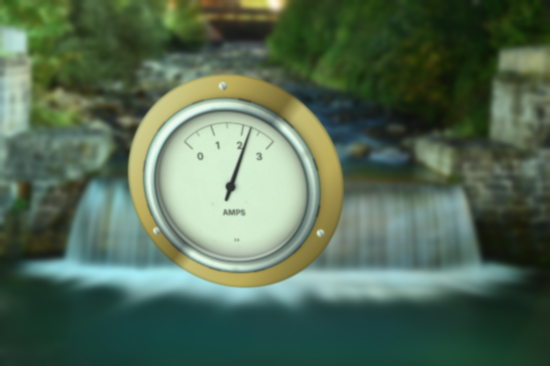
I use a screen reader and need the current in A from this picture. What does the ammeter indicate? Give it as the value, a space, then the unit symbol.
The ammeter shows 2.25 A
